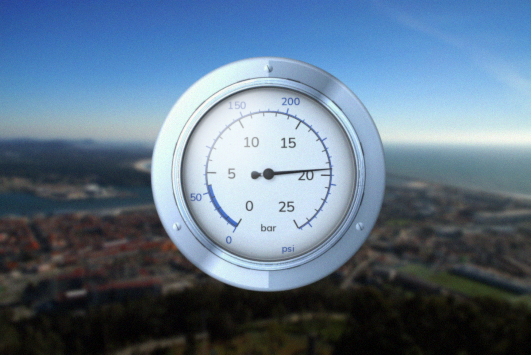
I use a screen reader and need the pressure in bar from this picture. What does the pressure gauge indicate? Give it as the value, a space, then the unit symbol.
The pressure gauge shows 19.5 bar
